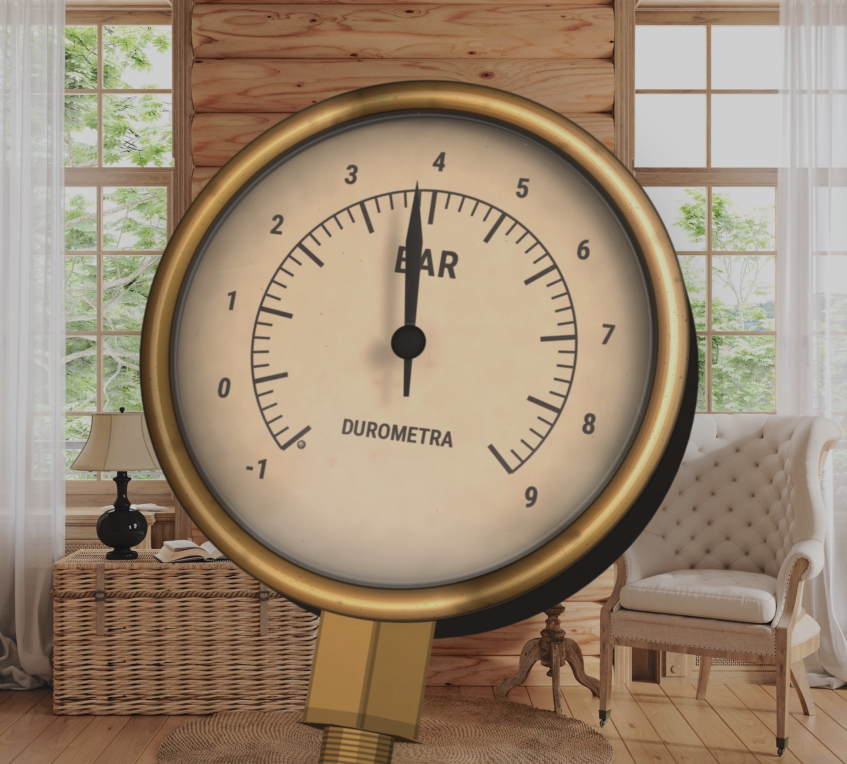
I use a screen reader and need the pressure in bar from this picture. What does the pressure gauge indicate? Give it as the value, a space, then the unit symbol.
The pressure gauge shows 3.8 bar
